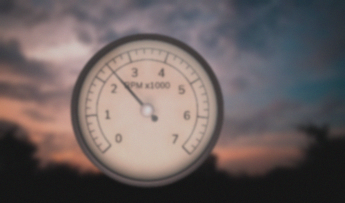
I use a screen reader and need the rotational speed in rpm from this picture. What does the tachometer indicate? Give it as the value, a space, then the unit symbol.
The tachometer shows 2400 rpm
